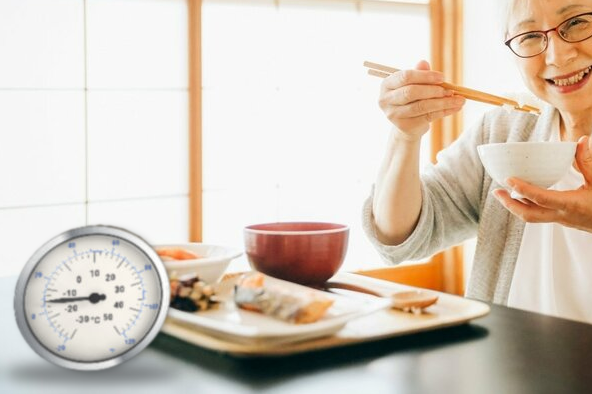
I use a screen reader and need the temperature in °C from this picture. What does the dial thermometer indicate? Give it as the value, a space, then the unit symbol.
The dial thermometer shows -14 °C
